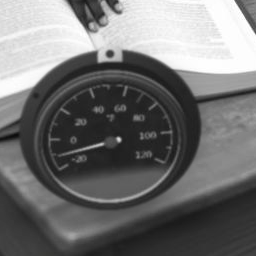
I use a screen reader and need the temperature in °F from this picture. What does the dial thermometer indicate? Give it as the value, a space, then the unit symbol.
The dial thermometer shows -10 °F
